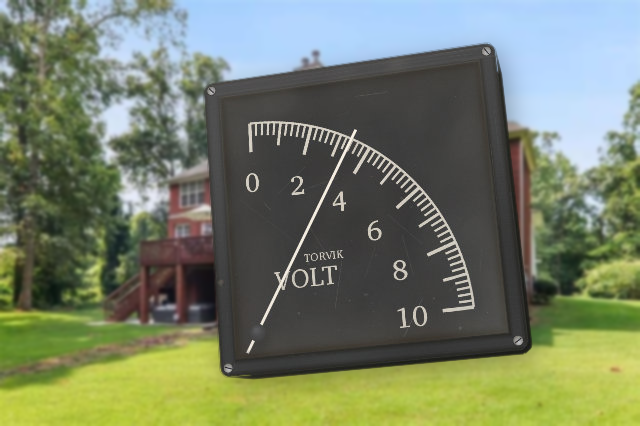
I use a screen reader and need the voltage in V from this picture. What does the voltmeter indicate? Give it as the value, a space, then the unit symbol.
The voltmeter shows 3.4 V
